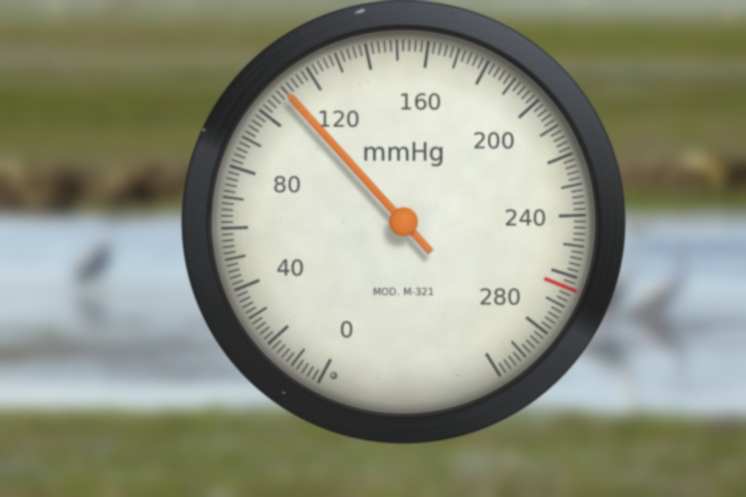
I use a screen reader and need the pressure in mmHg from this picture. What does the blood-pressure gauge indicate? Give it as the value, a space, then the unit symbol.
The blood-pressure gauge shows 110 mmHg
